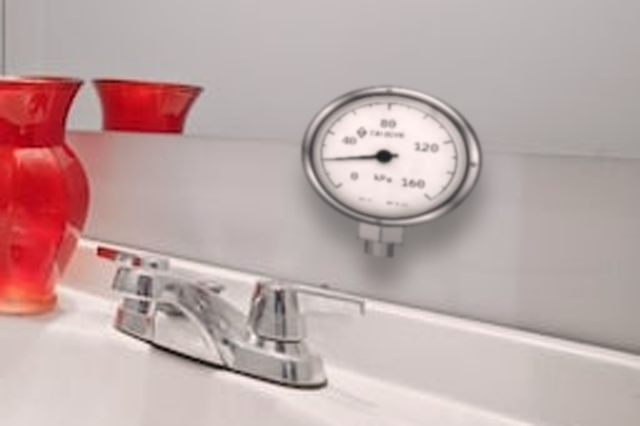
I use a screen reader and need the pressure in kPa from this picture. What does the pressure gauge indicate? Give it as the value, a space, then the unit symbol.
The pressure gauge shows 20 kPa
